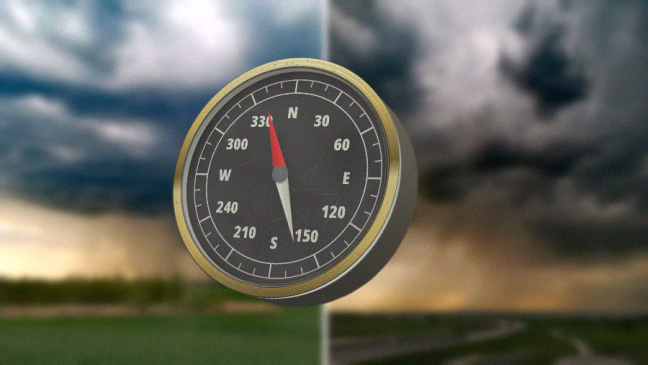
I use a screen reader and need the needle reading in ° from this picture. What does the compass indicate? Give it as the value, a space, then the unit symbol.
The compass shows 340 °
